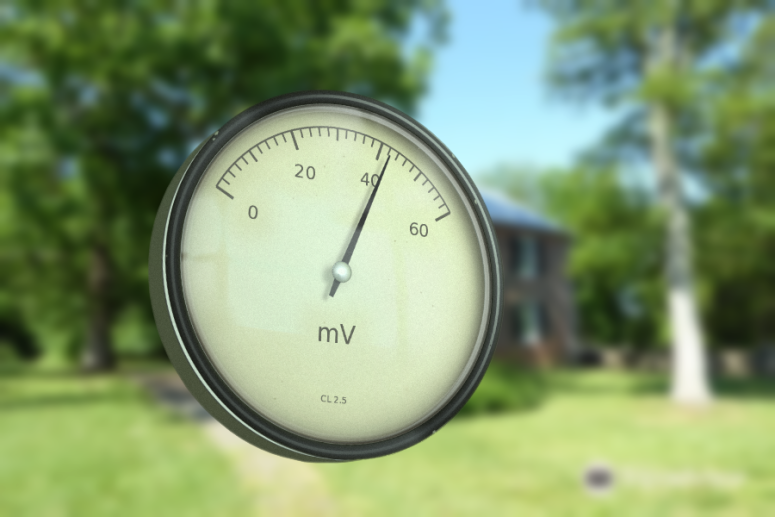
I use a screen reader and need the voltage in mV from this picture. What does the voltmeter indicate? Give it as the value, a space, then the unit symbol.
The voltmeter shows 42 mV
